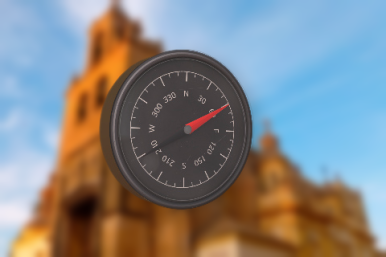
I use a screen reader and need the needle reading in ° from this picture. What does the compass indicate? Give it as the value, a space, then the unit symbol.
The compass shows 60 °
